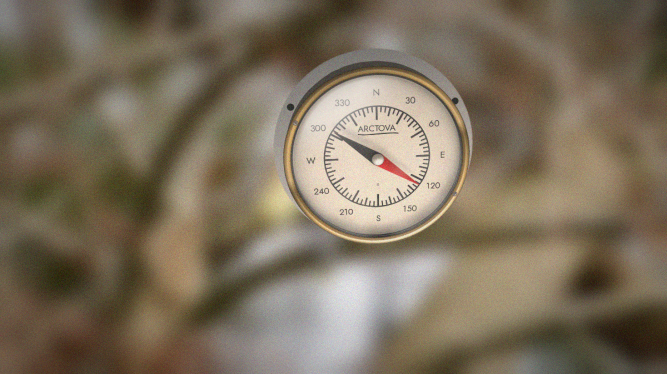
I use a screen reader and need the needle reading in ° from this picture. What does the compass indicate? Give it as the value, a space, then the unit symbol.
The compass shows 125 °
